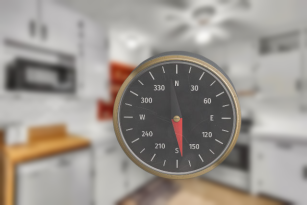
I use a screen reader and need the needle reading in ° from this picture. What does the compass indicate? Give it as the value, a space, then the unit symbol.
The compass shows 172.5 °
